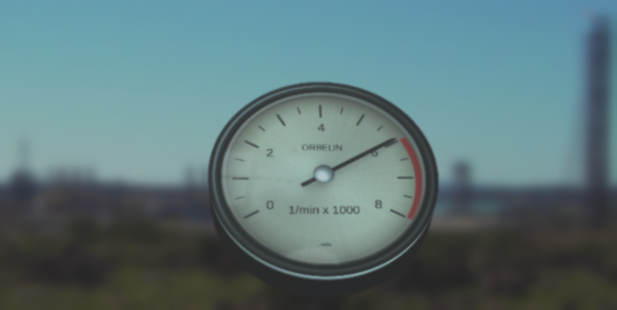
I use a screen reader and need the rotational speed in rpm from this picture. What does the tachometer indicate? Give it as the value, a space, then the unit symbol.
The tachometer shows 6000 rpm
